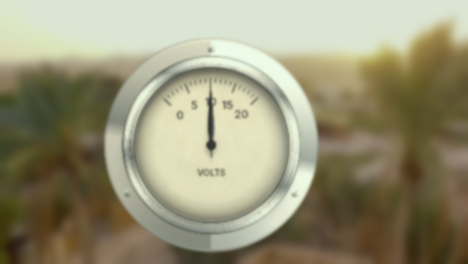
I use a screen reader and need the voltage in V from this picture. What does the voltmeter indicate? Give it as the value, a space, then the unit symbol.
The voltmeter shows 10 V
